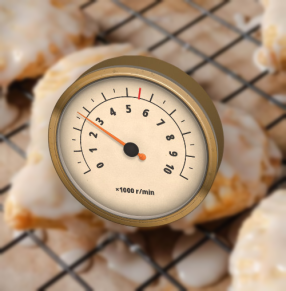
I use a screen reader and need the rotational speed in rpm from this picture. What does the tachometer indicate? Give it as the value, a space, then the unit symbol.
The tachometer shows 2750 rpm
